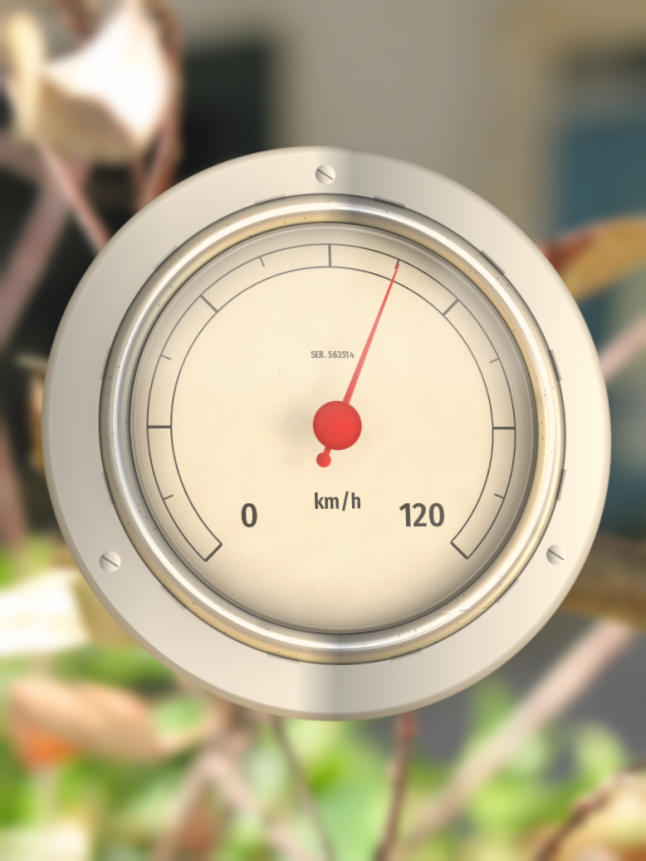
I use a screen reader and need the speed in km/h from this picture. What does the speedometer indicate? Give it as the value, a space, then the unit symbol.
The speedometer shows 70 km/h
